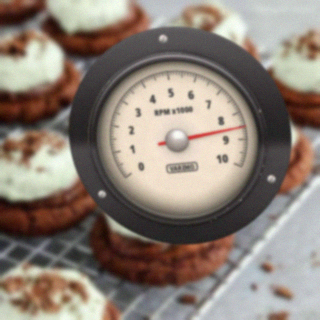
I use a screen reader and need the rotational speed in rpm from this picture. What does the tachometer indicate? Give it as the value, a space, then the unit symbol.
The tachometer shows 8500 rpm
